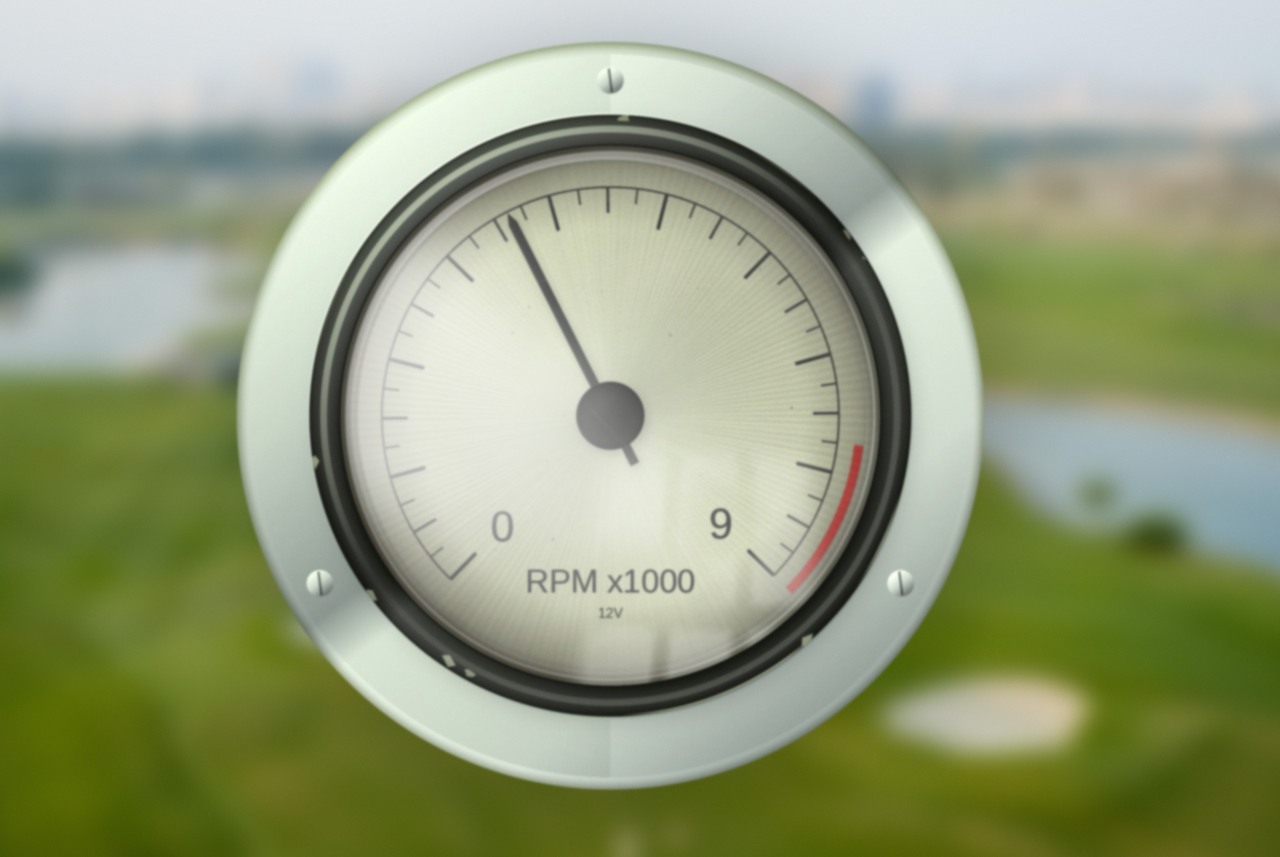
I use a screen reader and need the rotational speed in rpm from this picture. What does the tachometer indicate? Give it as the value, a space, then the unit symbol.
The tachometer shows 3625 rpm
